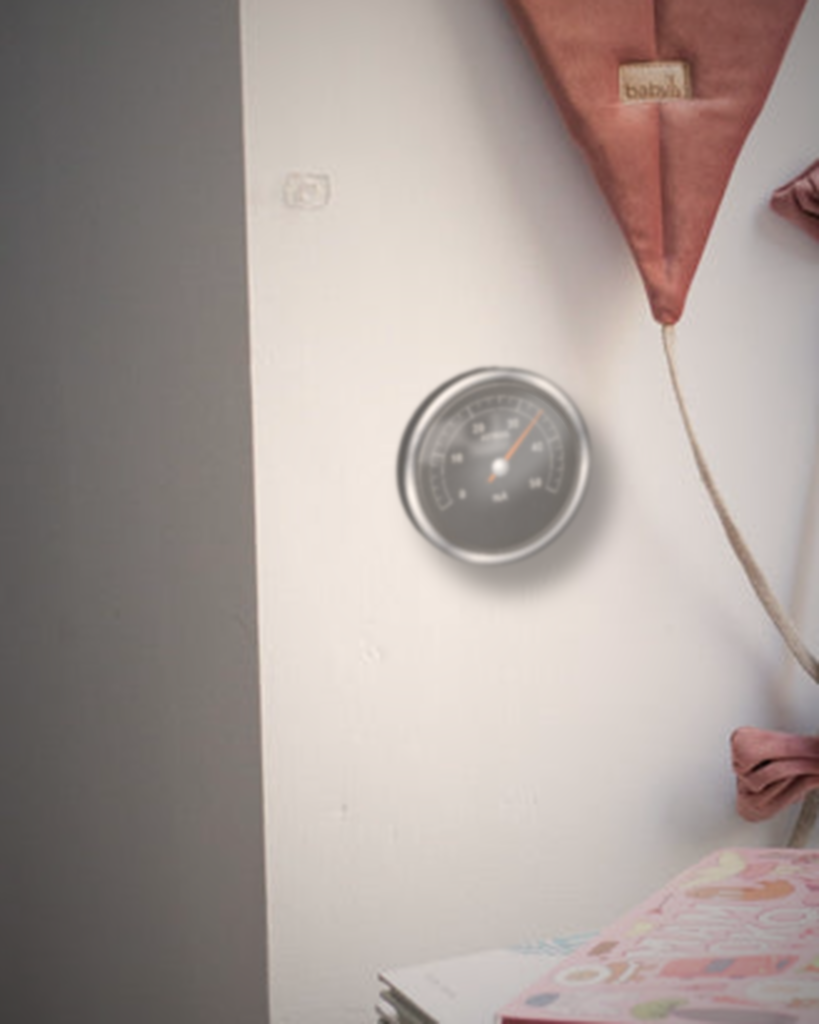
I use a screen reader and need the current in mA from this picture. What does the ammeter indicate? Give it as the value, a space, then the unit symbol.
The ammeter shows 34 mA
